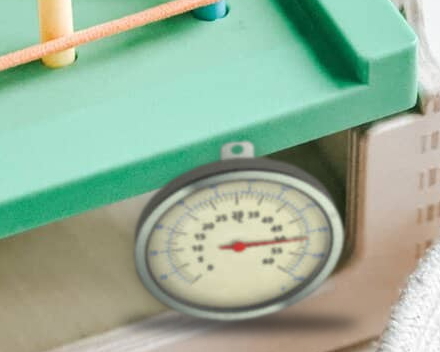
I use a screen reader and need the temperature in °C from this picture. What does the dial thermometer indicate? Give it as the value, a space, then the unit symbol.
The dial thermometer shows 50 °C
